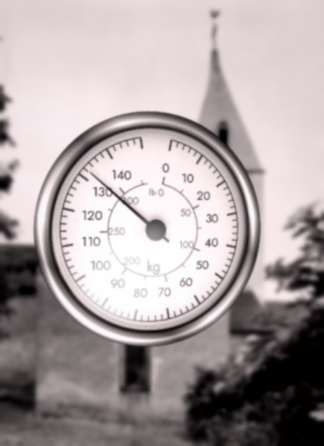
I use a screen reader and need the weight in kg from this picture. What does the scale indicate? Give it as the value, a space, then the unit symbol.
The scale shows 132 kg
